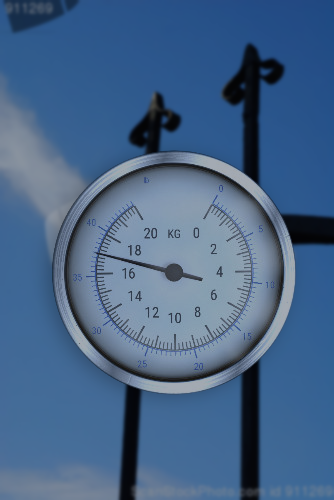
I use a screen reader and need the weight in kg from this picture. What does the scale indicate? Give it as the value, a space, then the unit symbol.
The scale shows 17 kg
